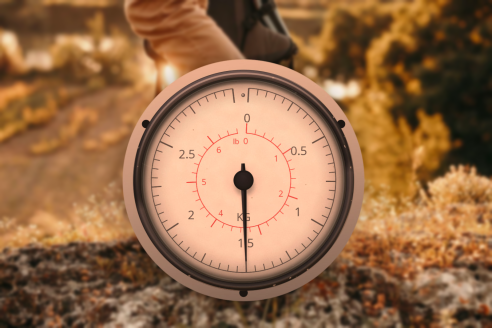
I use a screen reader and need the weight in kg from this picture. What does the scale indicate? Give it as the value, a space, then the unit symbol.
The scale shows 1.5 kg
